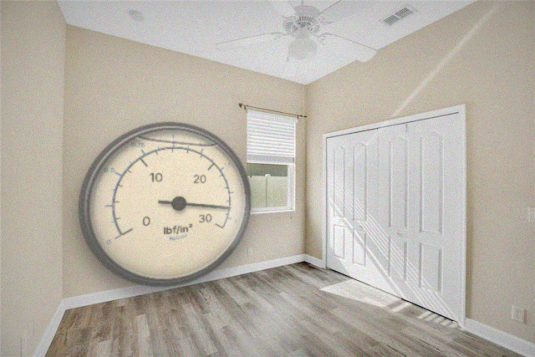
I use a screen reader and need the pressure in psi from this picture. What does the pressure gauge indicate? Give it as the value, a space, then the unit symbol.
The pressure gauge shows 27 psi
